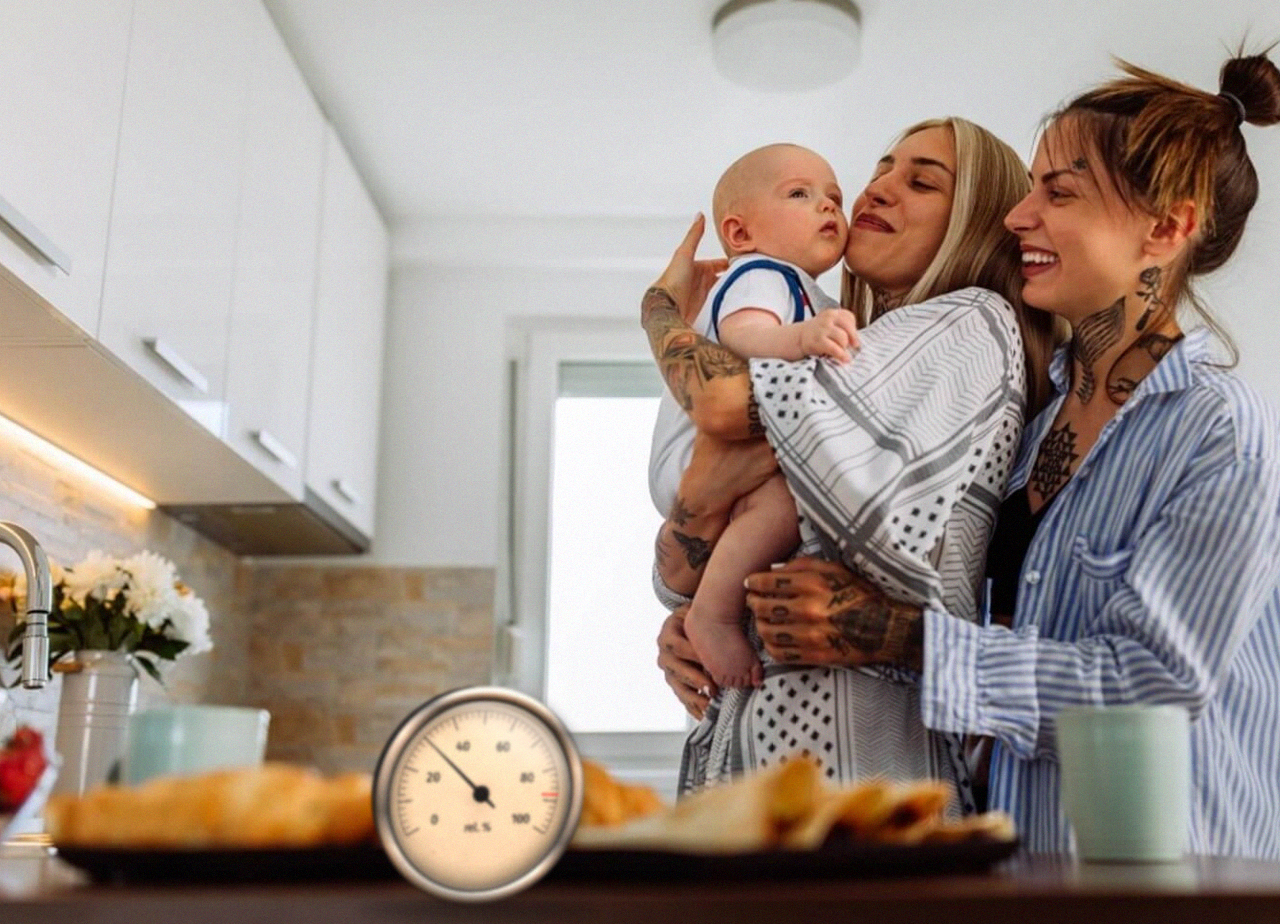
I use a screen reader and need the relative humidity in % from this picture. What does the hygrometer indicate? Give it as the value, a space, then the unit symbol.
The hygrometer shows 30 %
